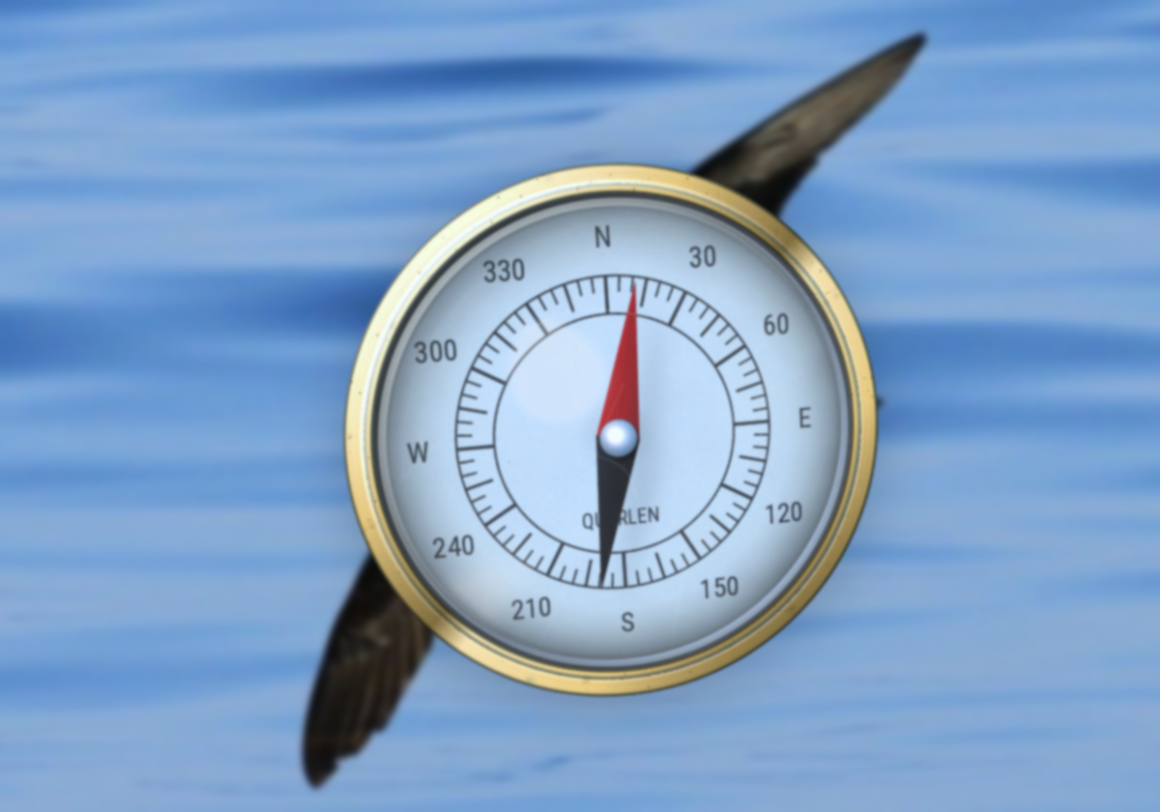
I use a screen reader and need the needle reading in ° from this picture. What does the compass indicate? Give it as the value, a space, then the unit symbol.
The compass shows 10 °
